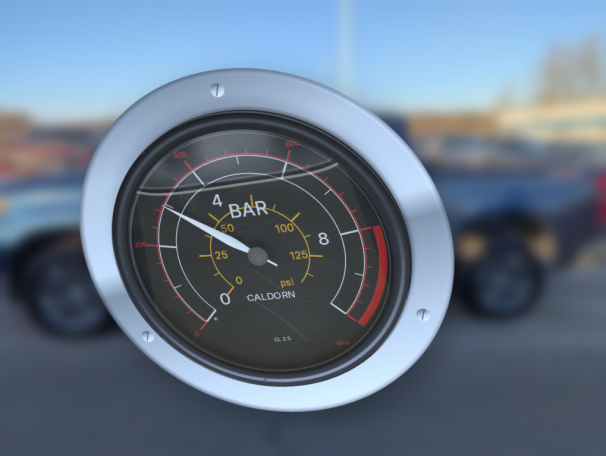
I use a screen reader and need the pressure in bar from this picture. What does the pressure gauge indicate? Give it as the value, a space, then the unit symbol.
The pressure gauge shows 3 bar
